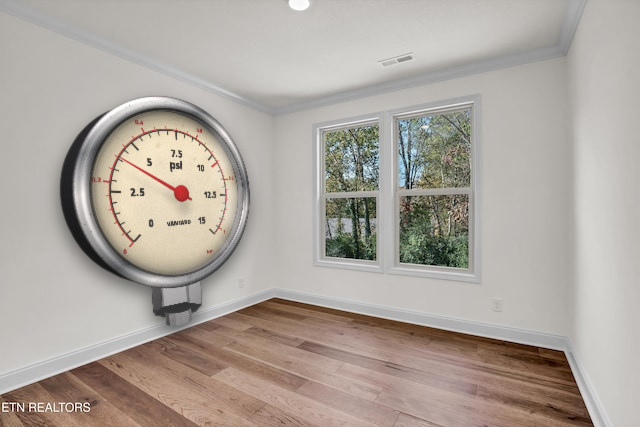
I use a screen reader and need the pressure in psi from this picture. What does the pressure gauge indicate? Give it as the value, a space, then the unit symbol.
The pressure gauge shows 4 psi
